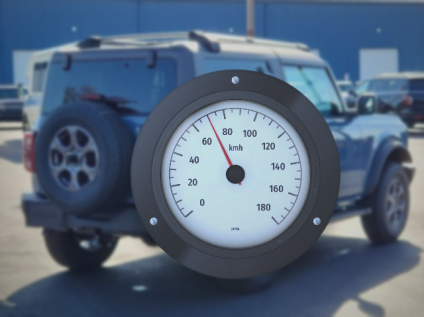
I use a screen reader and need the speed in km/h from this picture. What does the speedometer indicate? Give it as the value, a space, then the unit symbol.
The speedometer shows 70 km/h
